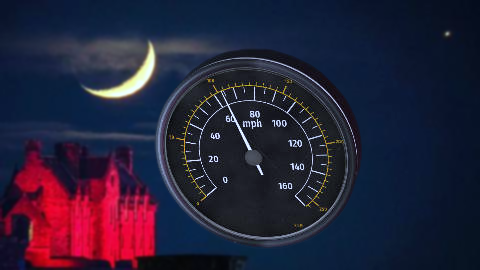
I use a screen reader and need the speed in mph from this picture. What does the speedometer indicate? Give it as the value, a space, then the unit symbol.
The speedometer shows 65 mph
